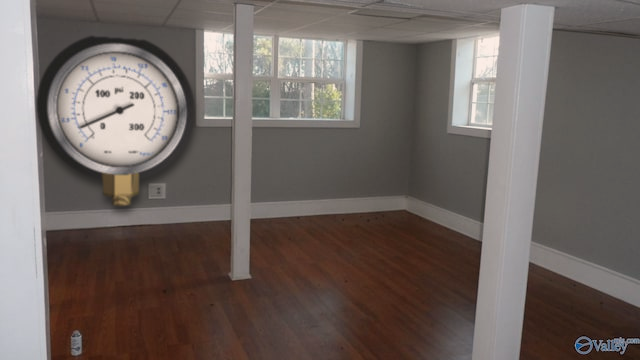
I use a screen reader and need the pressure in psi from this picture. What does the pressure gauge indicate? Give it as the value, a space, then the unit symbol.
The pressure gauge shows 20 psi
